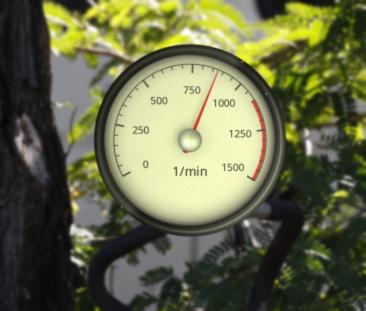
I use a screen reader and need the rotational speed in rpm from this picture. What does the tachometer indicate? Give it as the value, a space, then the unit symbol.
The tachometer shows 875 rpm
